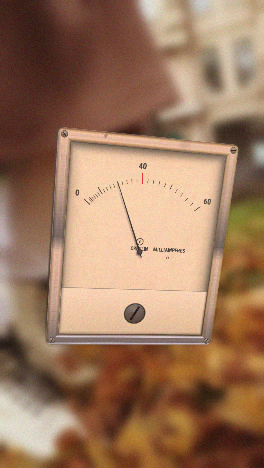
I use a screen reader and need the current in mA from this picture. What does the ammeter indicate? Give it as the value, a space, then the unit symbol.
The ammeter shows 30 mA
